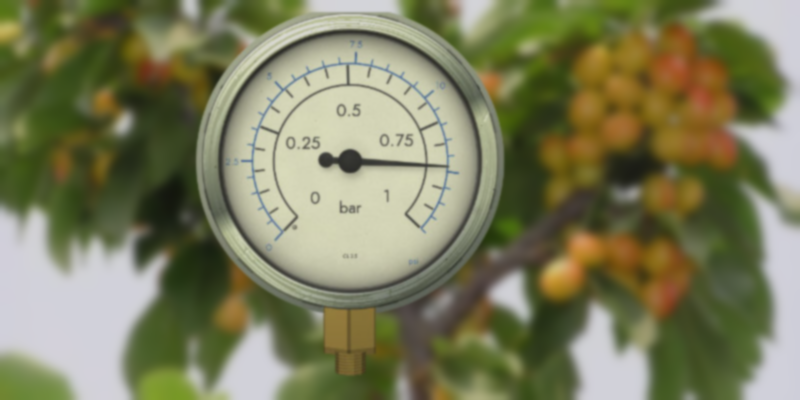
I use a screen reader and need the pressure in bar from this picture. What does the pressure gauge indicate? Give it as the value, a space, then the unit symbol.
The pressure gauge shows 0.85 bar
